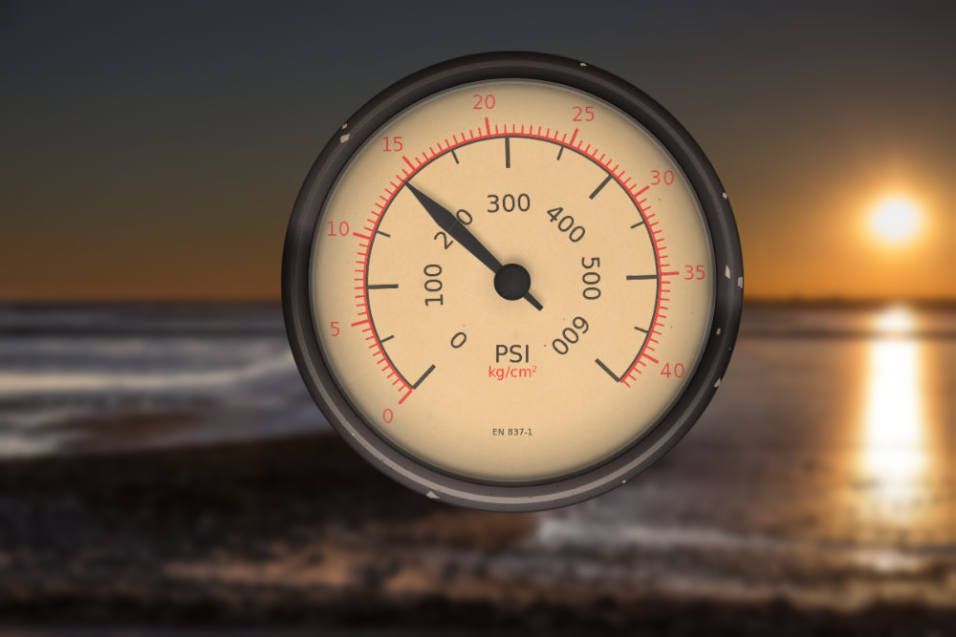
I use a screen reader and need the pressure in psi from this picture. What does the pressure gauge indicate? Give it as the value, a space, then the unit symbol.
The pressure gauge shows 200 psi
